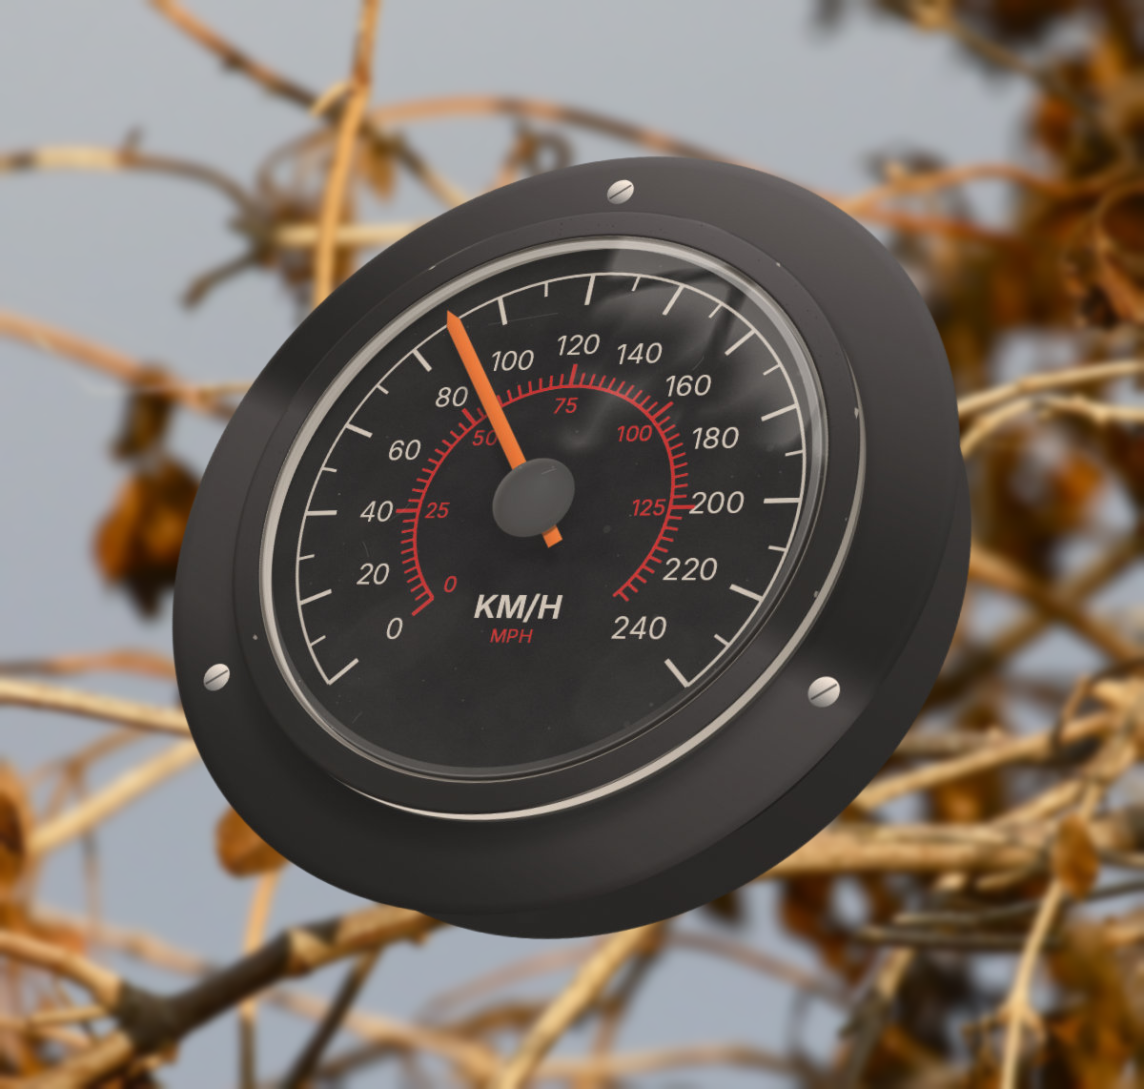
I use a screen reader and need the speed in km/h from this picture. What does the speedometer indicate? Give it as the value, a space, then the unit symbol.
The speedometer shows 90 km/h
